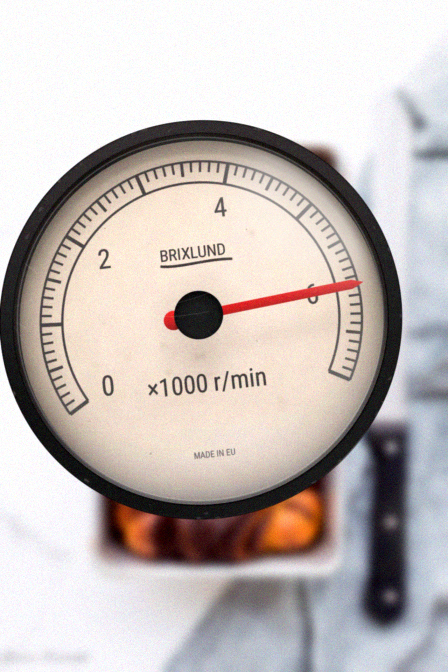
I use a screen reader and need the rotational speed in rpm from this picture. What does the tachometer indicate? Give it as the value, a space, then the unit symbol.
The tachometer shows 6000 rpm
